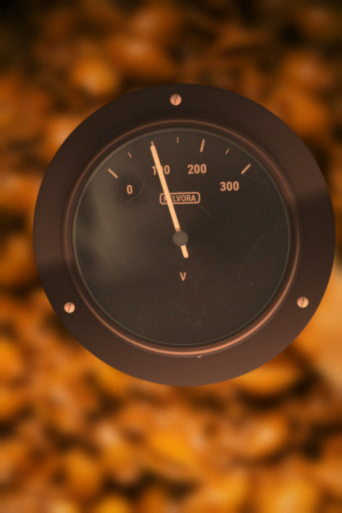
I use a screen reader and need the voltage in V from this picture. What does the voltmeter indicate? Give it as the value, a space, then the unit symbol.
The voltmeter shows 100 V
